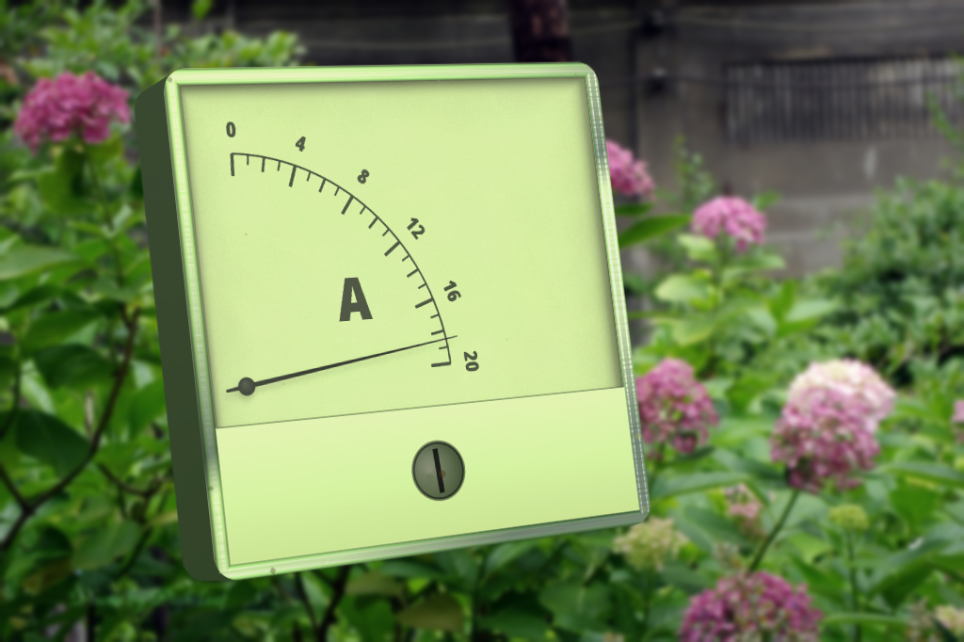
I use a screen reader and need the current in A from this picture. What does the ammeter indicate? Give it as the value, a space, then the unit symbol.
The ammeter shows 18.5 A
